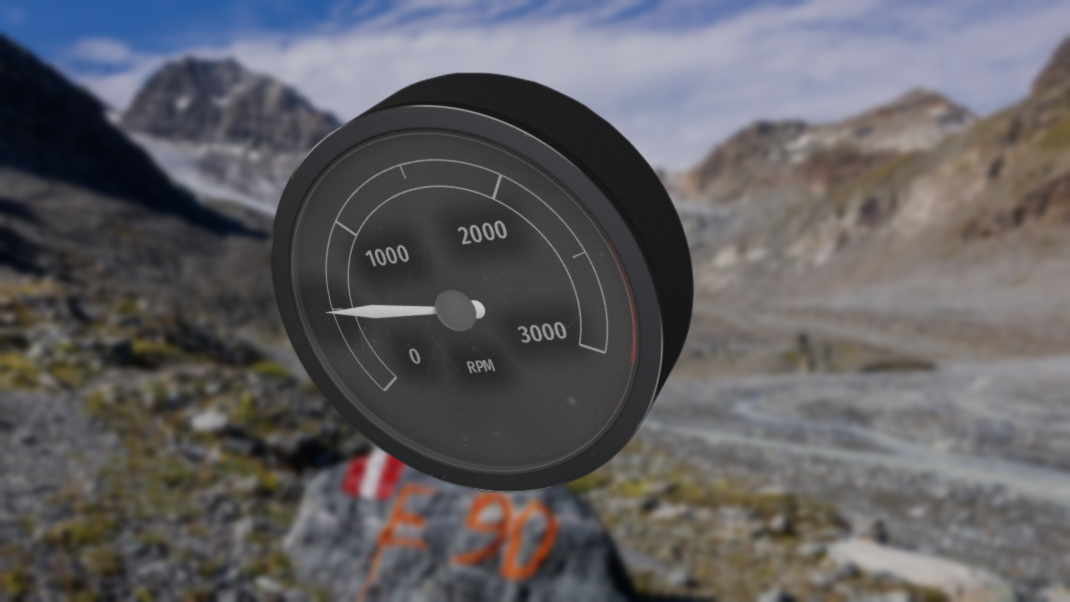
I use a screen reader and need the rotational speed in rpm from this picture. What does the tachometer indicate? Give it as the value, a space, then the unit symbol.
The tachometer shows 500 rpm
